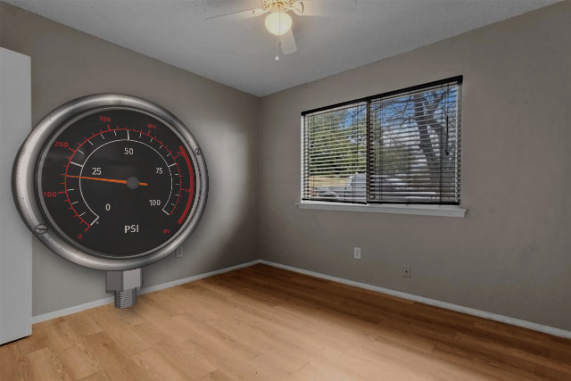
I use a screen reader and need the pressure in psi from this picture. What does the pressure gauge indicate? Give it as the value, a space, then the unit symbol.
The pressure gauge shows 20 psi
